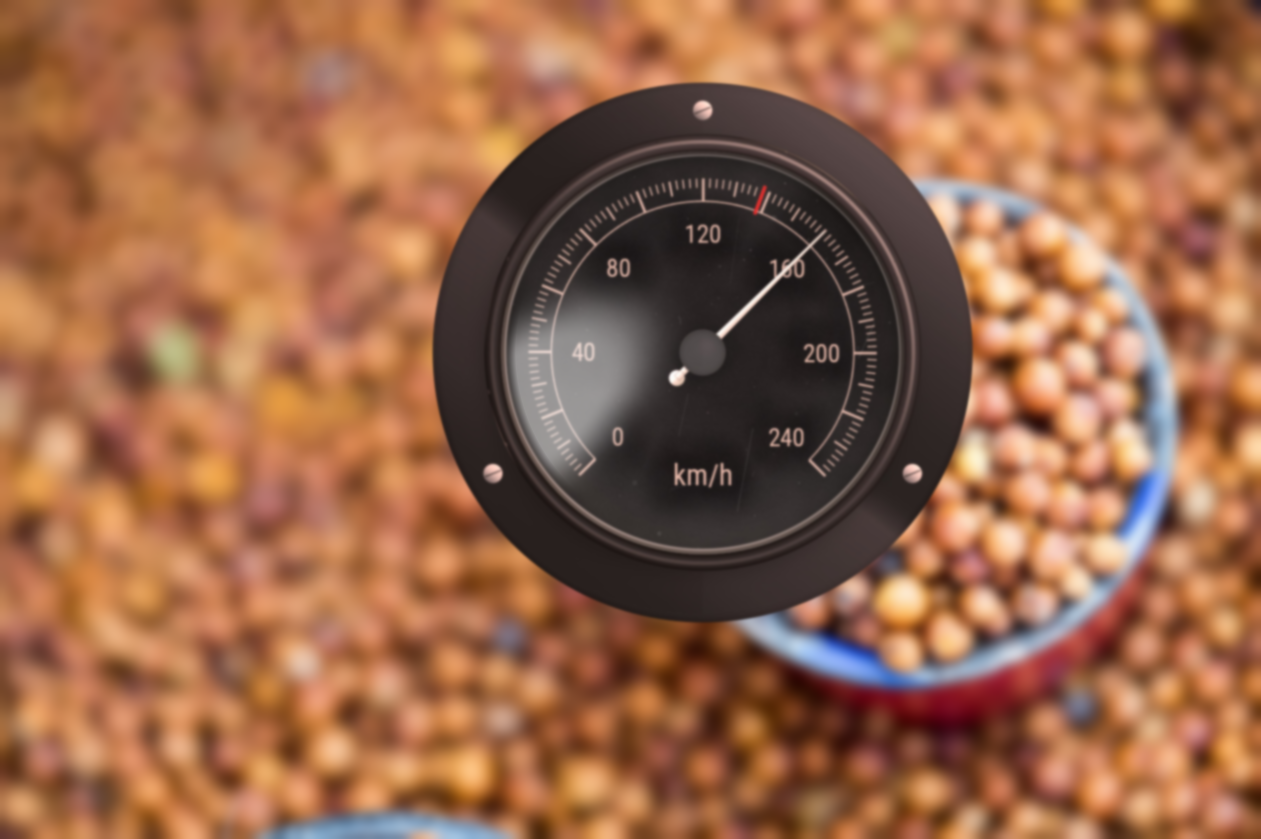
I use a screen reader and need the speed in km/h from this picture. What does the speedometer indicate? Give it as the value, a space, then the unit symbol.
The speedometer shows 160 km/h
